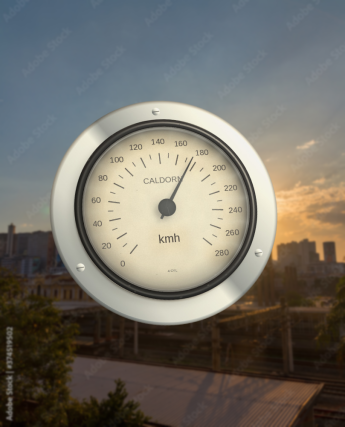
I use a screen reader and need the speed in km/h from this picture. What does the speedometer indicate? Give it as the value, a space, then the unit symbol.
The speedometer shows 175 km/h
